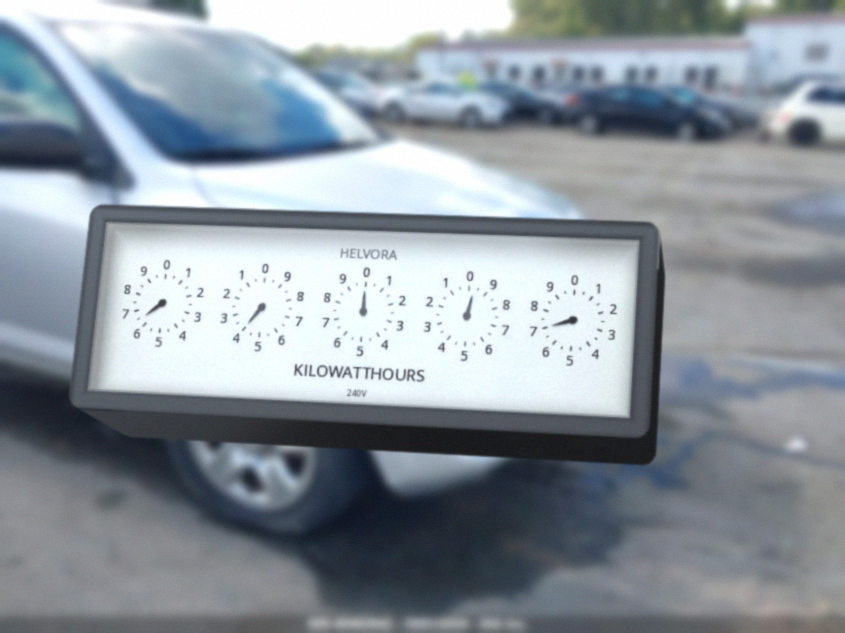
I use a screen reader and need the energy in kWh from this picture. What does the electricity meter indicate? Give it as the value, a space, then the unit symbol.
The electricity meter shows 63997 kWh
